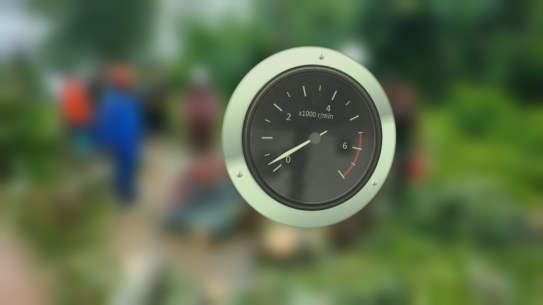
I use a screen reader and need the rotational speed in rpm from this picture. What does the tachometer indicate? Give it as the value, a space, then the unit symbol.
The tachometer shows 250 rpm
